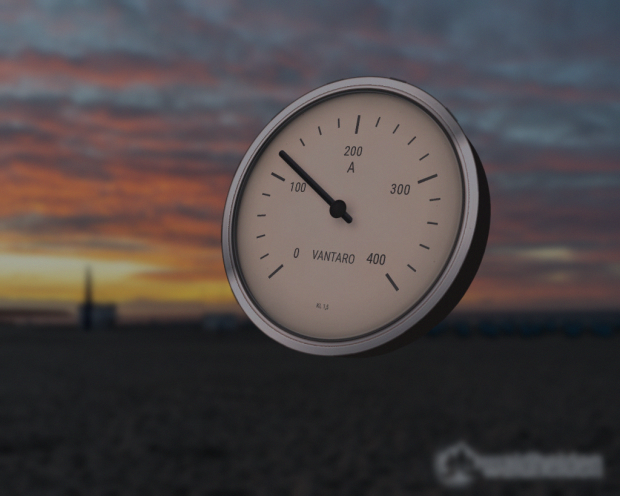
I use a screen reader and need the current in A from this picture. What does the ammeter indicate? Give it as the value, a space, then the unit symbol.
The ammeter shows 120 A
